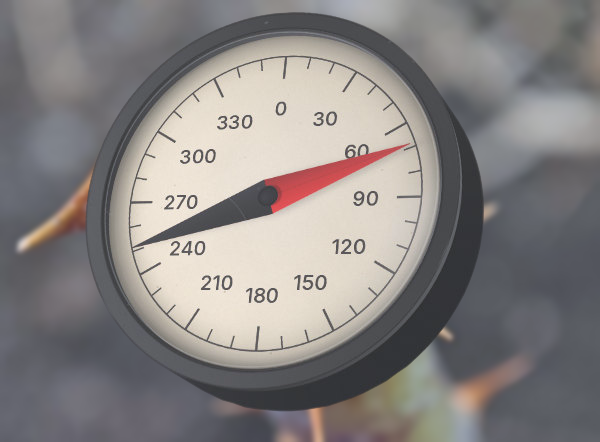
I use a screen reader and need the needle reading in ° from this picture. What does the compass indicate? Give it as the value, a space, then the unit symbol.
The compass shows 70 °
